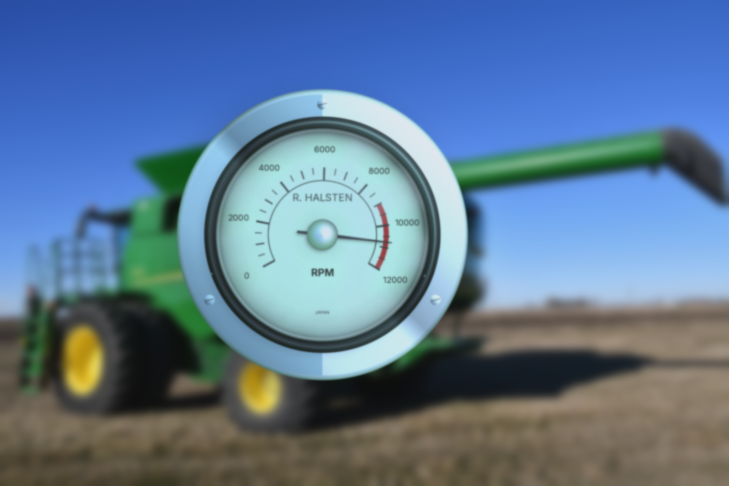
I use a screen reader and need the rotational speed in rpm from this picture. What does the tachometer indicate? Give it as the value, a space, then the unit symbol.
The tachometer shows 10750 rpm
